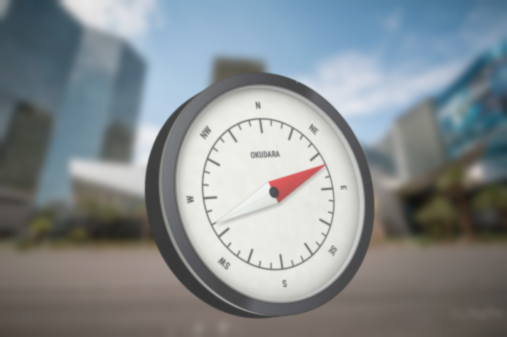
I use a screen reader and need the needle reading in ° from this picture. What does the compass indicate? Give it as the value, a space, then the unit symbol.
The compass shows 70 °
